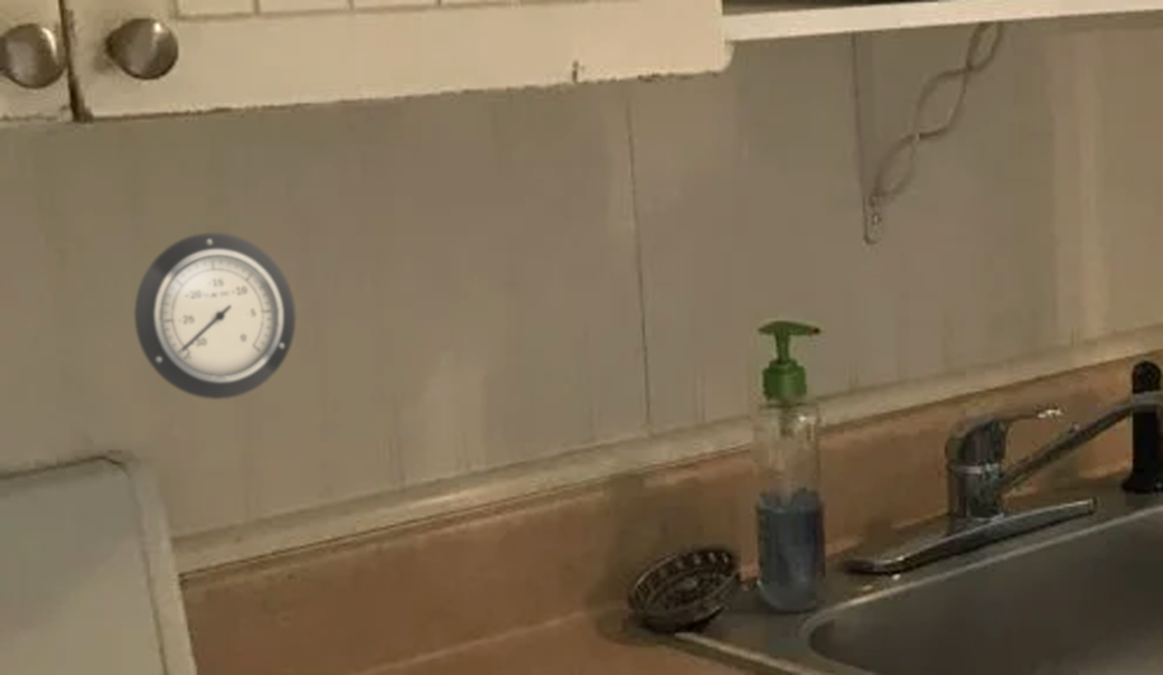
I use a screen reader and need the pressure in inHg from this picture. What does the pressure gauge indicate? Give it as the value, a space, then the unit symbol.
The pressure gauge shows -29 inHg
